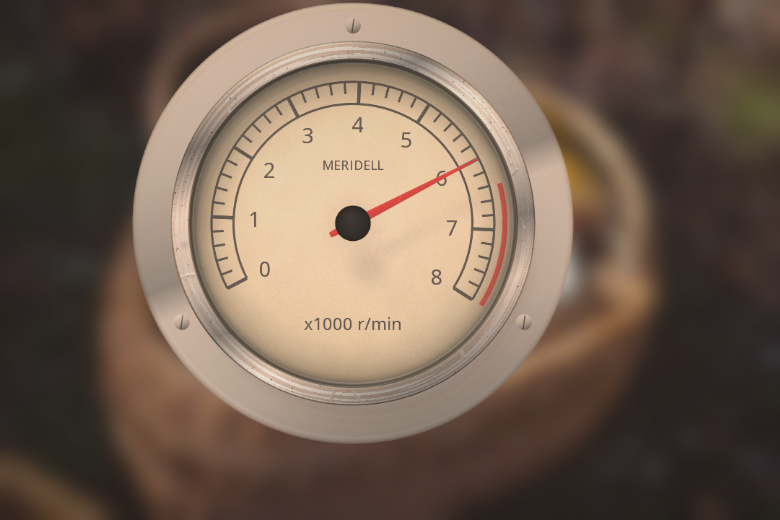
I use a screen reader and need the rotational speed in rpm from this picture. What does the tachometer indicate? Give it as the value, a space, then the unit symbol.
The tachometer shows 6000 rpm
